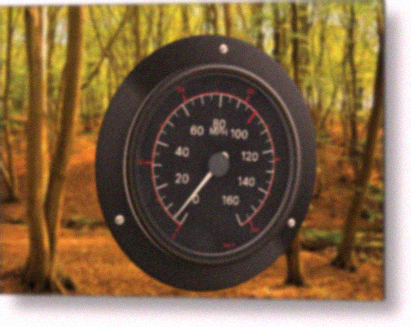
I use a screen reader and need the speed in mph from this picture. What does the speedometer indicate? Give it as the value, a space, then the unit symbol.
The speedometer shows 5 mph
